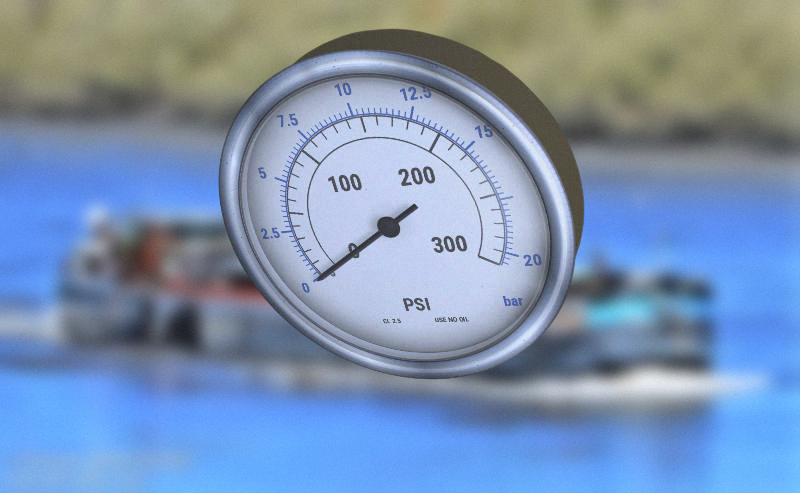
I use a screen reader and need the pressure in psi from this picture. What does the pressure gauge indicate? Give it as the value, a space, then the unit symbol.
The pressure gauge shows 0 psi
